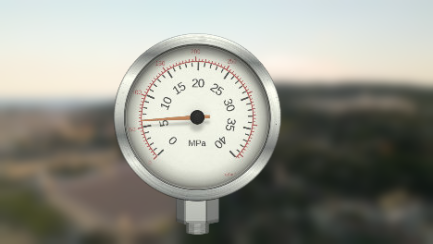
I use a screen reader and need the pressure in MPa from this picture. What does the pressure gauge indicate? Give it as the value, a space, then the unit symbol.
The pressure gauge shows 6 MPa
